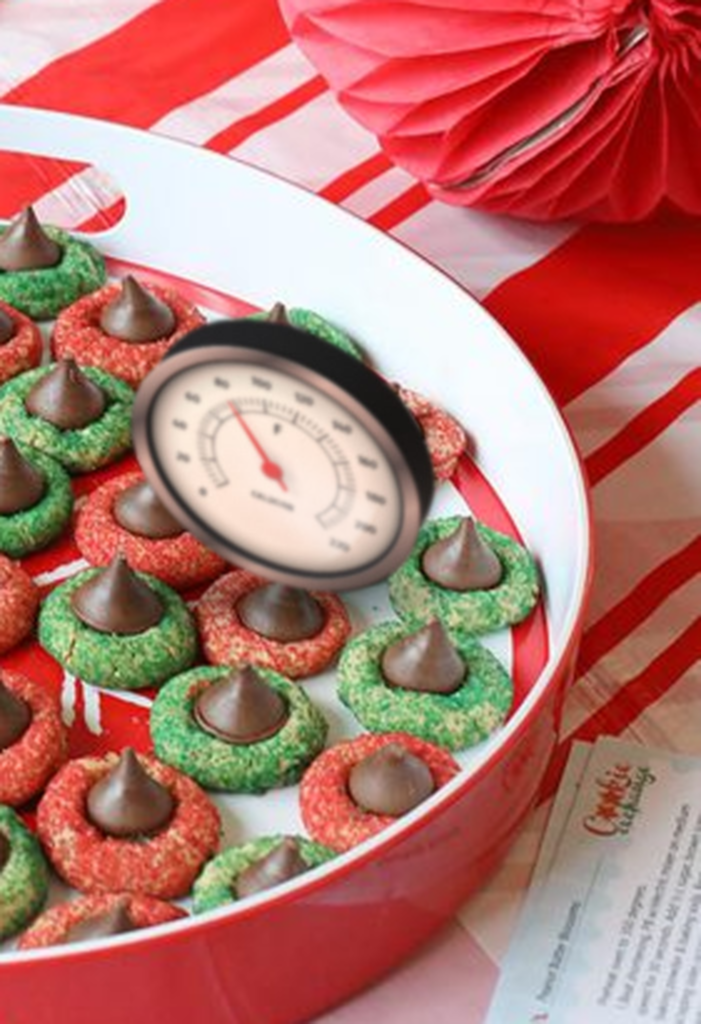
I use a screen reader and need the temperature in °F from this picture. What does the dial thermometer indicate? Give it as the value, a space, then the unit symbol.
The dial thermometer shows 80 °F
